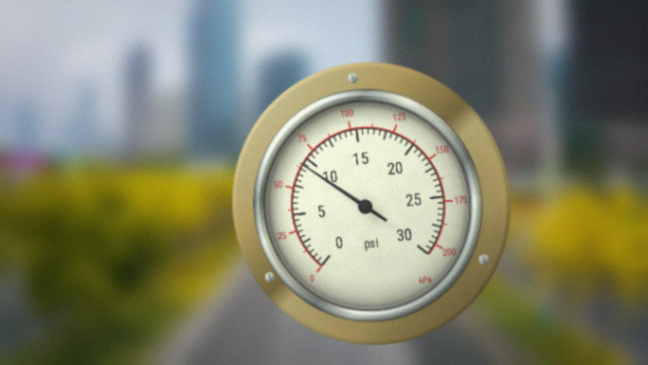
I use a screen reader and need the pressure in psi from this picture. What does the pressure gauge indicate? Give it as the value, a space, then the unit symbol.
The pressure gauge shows 9.5 psi
